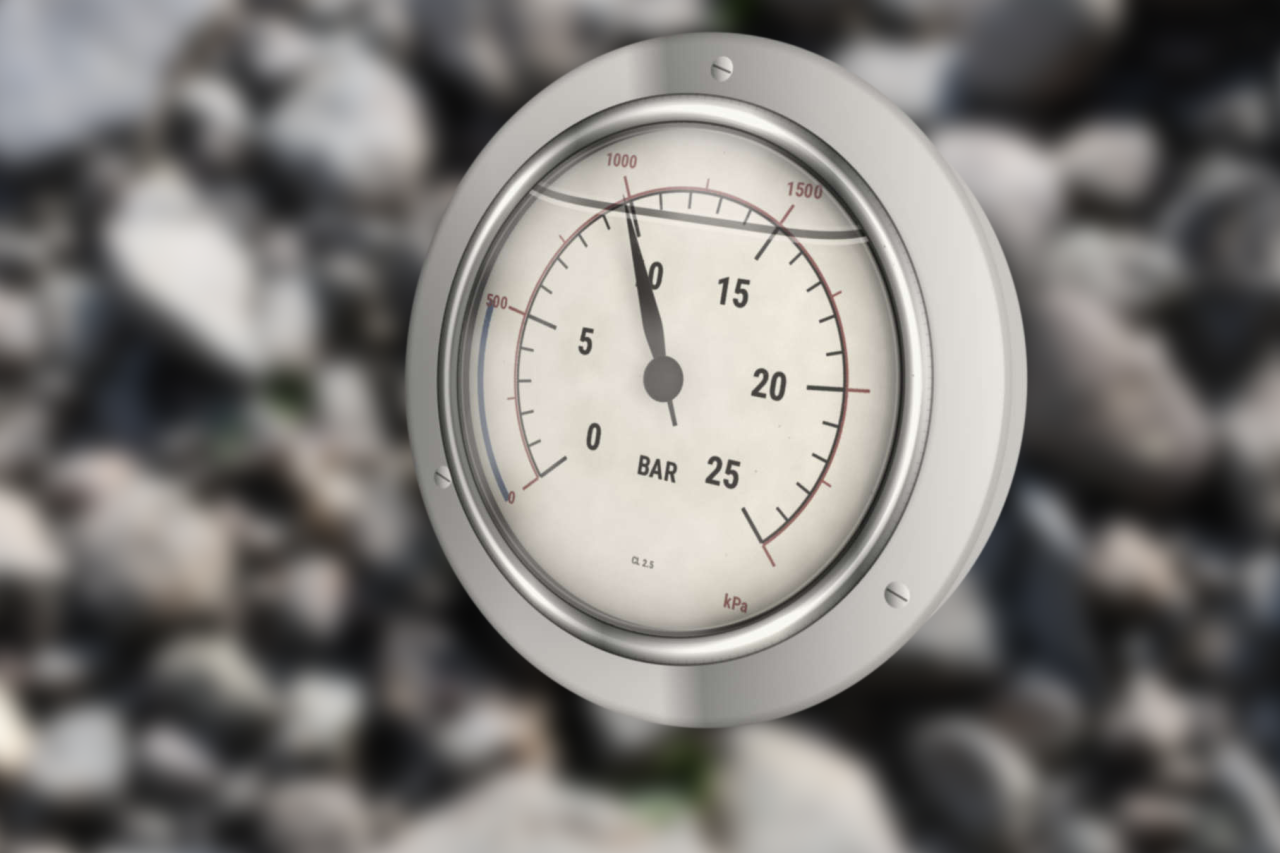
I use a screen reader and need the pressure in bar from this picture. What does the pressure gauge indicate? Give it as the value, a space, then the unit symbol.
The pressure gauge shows 10 bar
